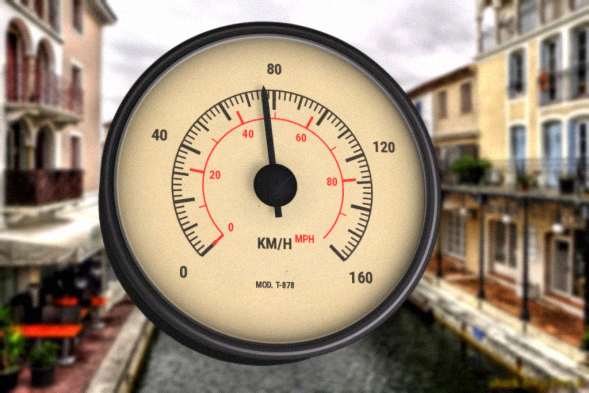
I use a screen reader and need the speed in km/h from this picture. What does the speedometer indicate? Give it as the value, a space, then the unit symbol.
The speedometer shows 76 km/h
